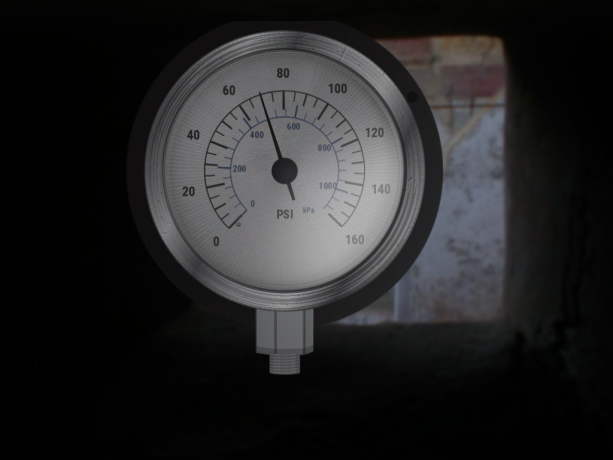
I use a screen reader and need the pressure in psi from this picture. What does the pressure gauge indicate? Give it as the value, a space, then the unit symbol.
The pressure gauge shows 70 psi
